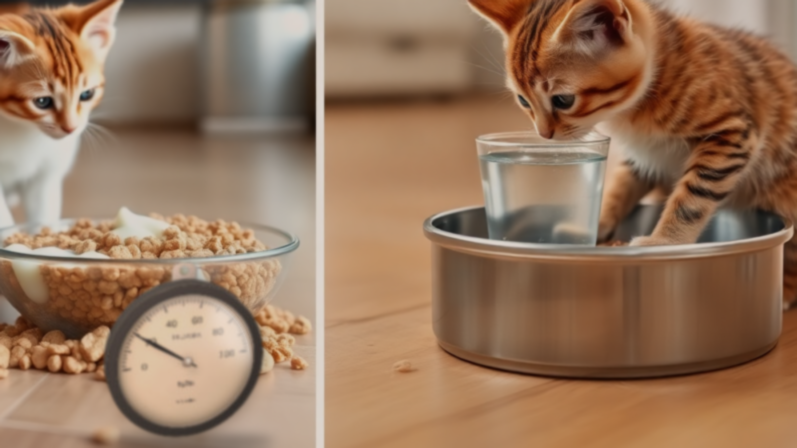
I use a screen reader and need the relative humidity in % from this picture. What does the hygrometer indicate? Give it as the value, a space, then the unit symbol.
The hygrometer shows 20 %
